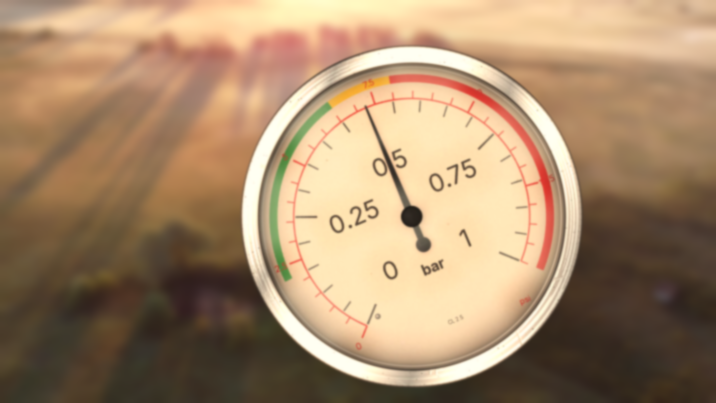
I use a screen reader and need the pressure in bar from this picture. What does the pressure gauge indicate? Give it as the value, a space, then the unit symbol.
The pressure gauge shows 0.5 bar
